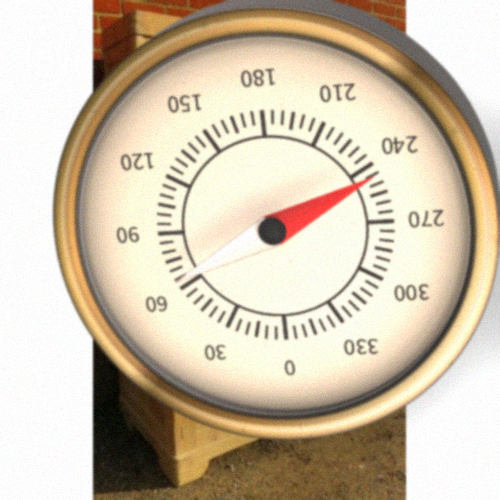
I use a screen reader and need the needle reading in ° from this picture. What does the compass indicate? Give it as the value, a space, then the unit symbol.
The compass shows 245 °
